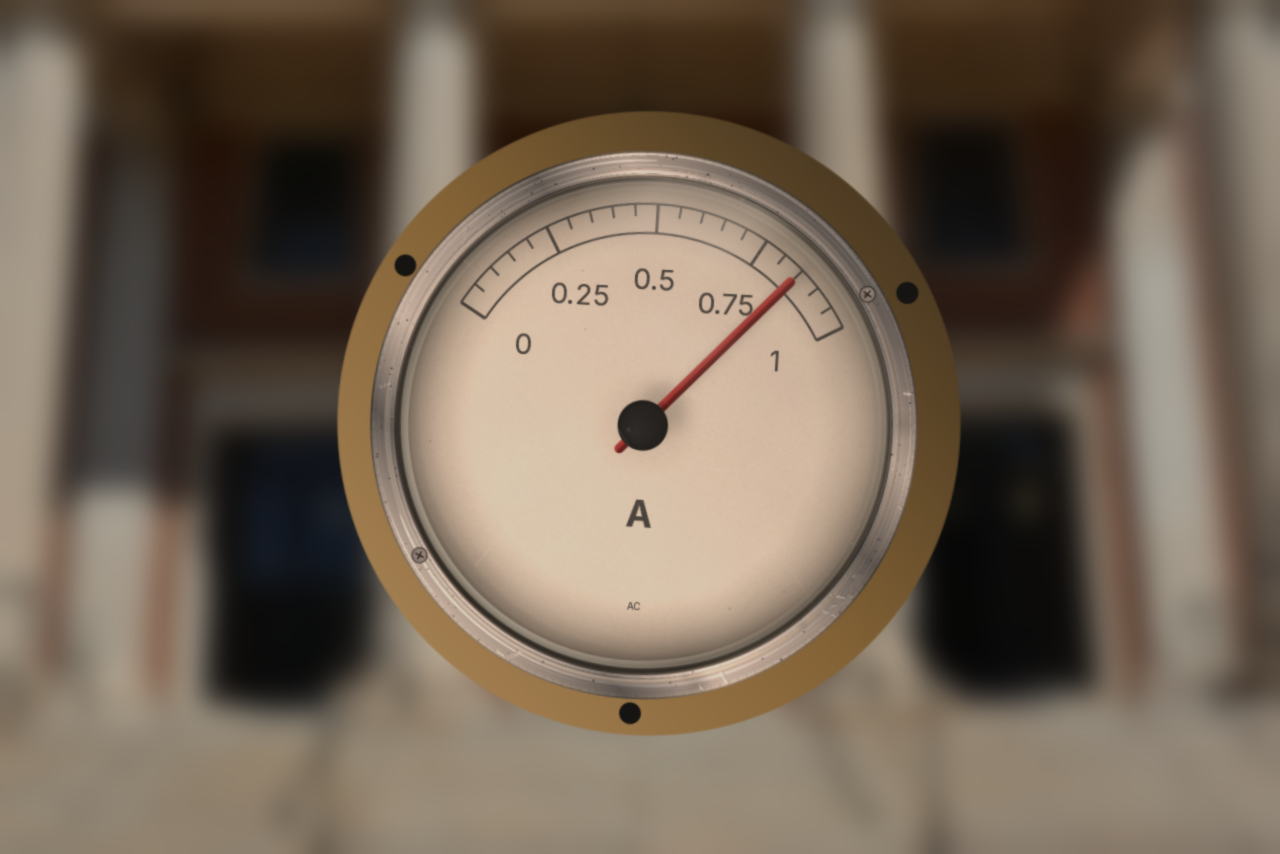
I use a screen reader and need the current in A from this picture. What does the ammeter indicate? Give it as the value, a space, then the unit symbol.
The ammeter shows 0.85 A
